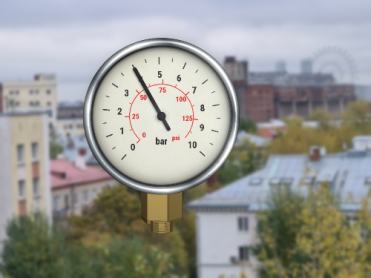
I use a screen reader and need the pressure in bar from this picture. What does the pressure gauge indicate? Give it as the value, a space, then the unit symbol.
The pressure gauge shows 4 bar
